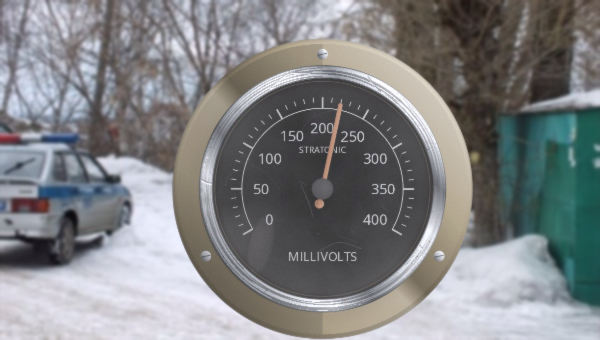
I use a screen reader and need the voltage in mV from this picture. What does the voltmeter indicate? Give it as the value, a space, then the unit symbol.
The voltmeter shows 220 mV
